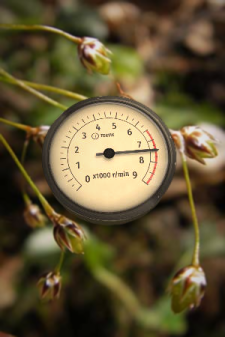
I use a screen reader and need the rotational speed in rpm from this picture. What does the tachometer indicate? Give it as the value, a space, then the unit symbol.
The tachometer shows 7500 rpm
